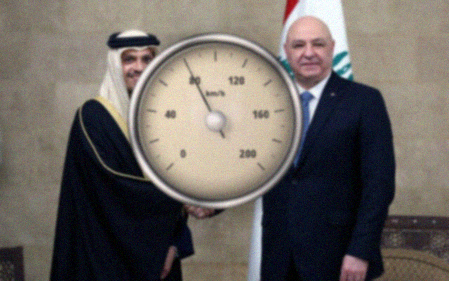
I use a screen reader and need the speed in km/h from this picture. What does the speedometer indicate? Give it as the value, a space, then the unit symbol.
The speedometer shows 80 km/h
